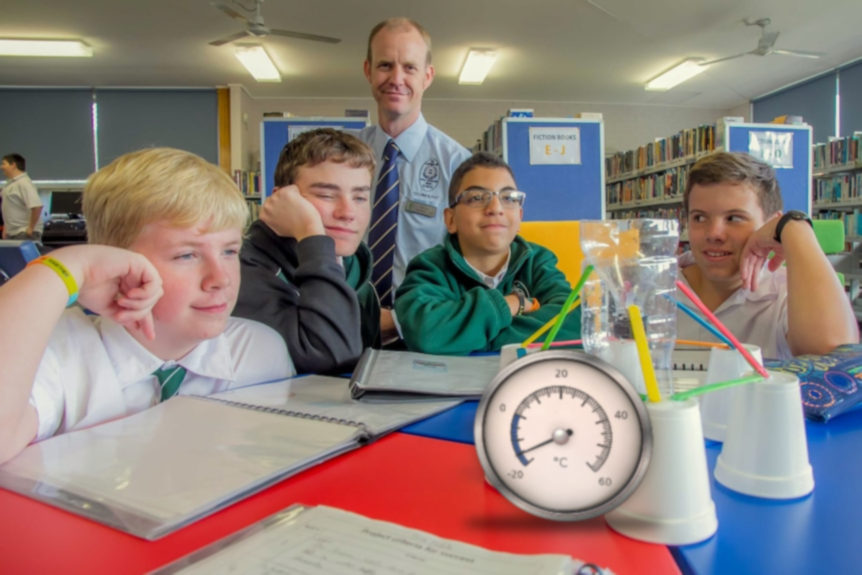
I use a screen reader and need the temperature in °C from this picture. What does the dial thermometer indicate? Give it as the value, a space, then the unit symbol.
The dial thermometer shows -15 °C
